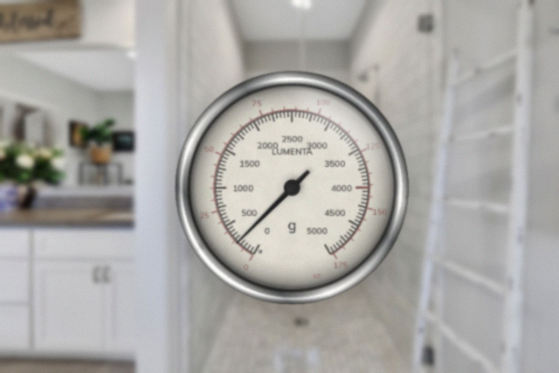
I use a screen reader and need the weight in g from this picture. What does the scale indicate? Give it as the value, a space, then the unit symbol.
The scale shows 250 g
